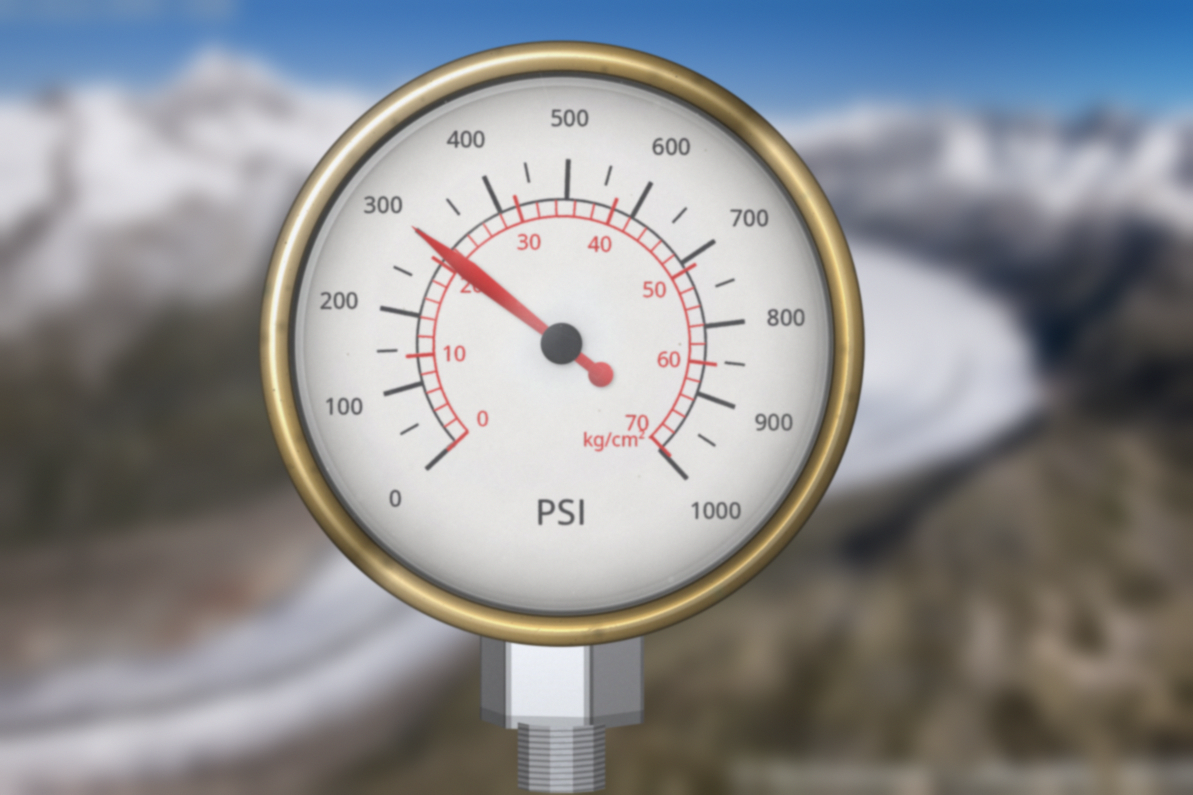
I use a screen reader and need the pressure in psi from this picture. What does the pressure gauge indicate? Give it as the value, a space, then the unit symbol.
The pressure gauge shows 300 psi
